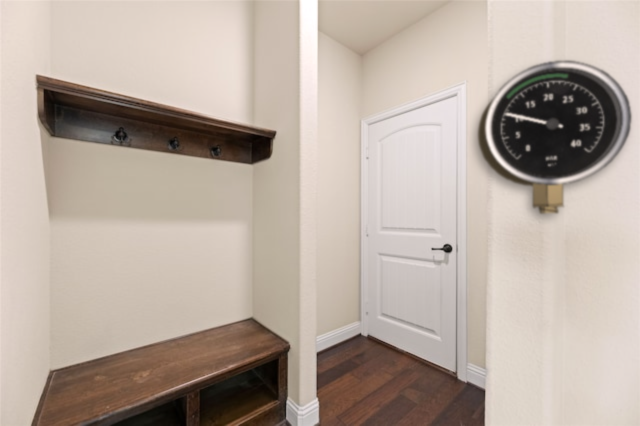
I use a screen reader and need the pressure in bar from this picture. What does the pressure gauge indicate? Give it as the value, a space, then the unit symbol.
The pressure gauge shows 10 bar
